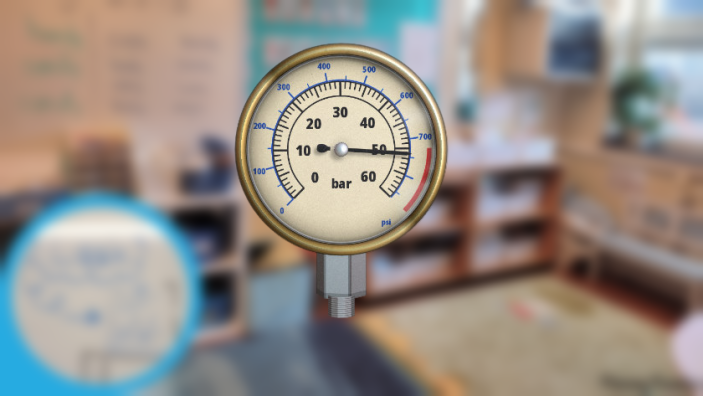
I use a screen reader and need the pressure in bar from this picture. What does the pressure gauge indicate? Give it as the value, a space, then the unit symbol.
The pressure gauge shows 51 bar
